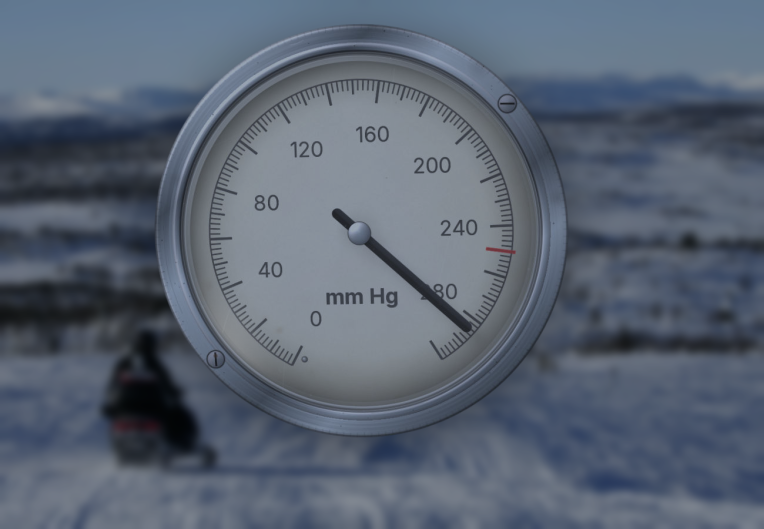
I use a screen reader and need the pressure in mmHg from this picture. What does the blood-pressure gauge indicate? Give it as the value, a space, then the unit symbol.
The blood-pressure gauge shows 284 mmHg
